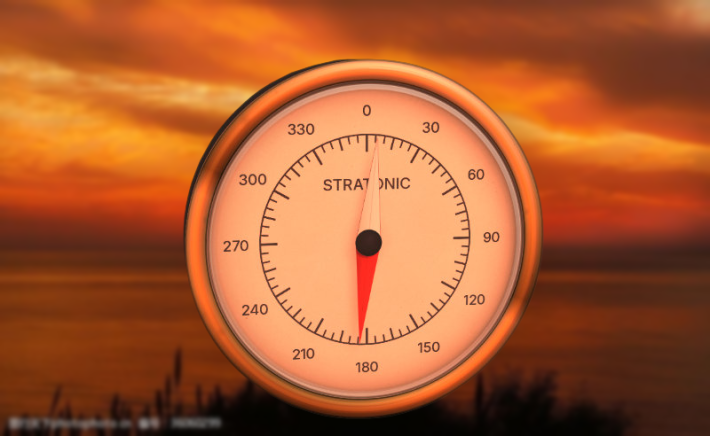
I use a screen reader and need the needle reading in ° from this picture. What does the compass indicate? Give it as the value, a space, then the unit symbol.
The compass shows 185 °
